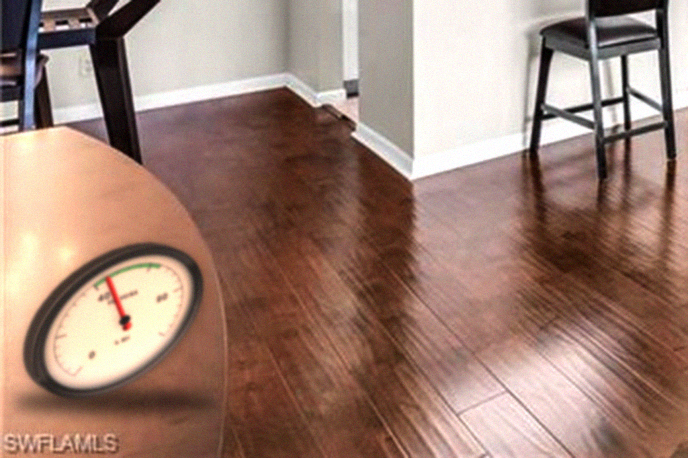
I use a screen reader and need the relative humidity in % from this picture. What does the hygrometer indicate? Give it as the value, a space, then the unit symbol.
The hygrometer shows 44 %
